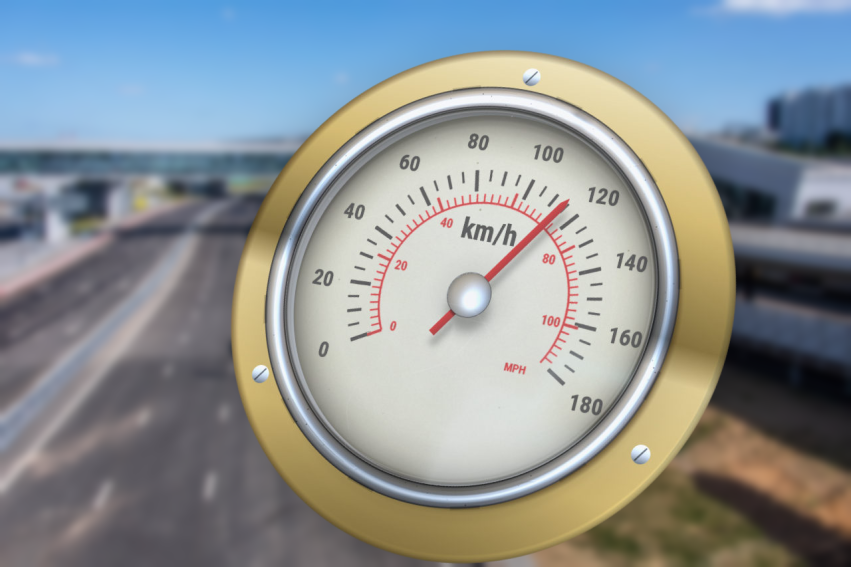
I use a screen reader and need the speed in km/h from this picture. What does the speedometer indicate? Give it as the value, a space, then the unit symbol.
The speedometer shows 115 km/h
